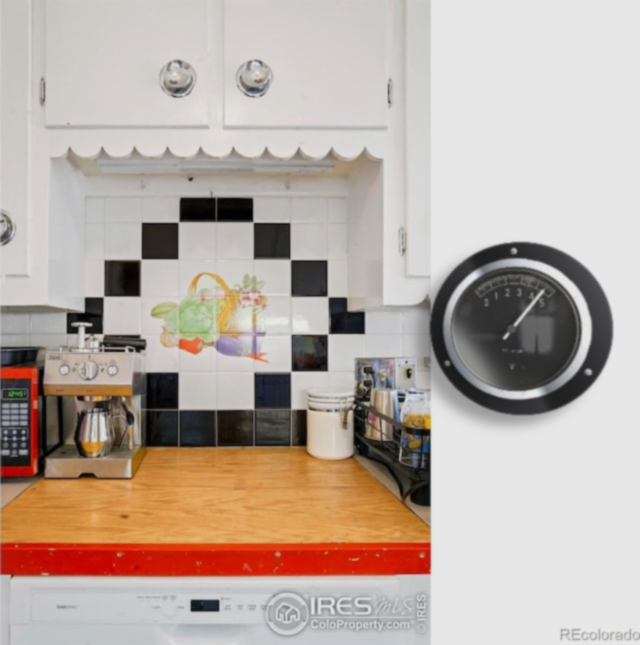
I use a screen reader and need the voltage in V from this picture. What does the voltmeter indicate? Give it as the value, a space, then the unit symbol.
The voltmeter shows 4.5 V
